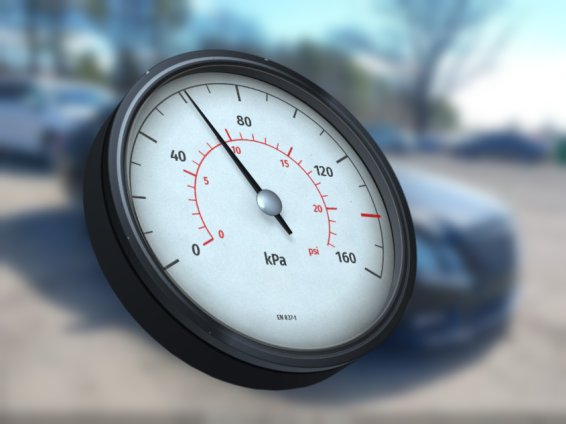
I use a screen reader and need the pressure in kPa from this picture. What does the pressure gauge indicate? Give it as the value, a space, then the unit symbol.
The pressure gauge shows 60 kPa
